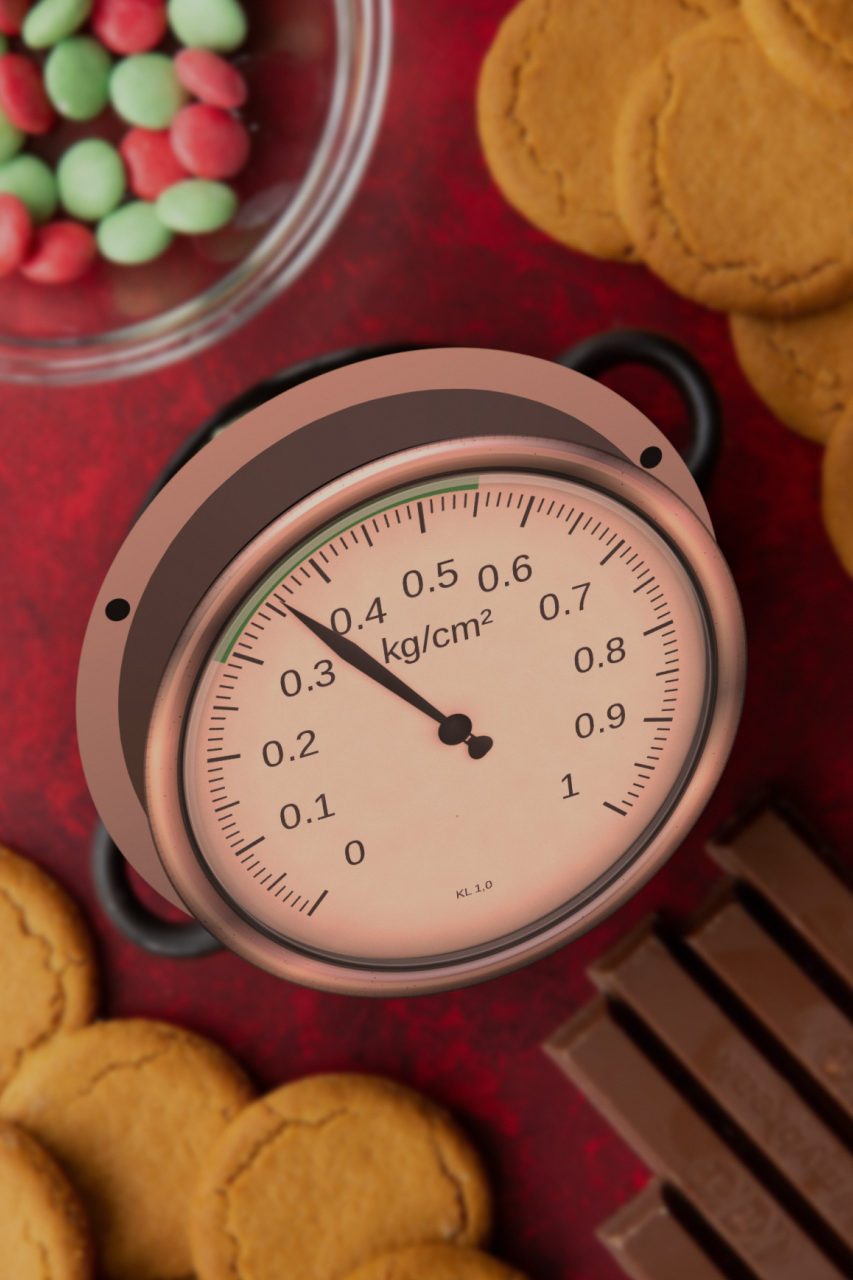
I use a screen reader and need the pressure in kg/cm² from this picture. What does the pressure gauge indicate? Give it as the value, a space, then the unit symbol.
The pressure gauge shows 0.36 kg/cm²
